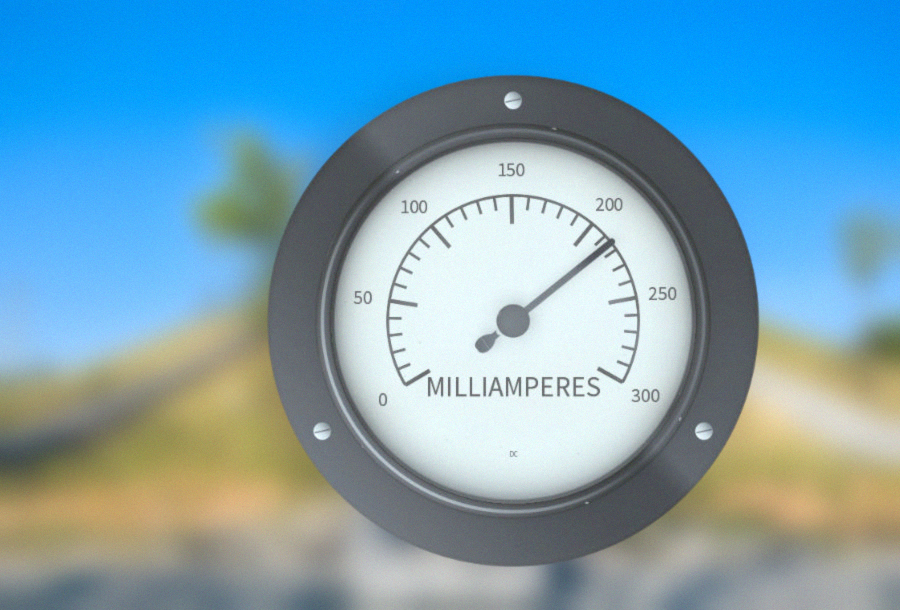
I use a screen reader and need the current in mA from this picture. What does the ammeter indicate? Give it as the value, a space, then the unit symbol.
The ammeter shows 215 mA
